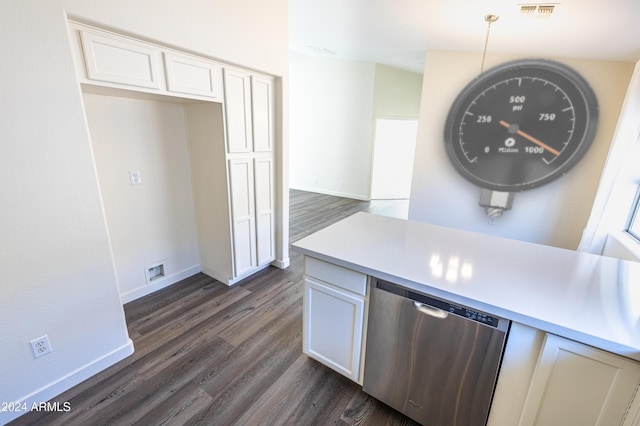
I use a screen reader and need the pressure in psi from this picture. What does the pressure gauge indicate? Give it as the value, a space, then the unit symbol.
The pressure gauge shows 950 psi
